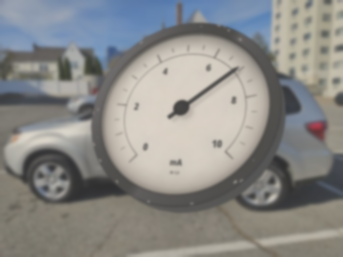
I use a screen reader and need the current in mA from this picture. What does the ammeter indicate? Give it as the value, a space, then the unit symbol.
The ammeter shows 7 mA
